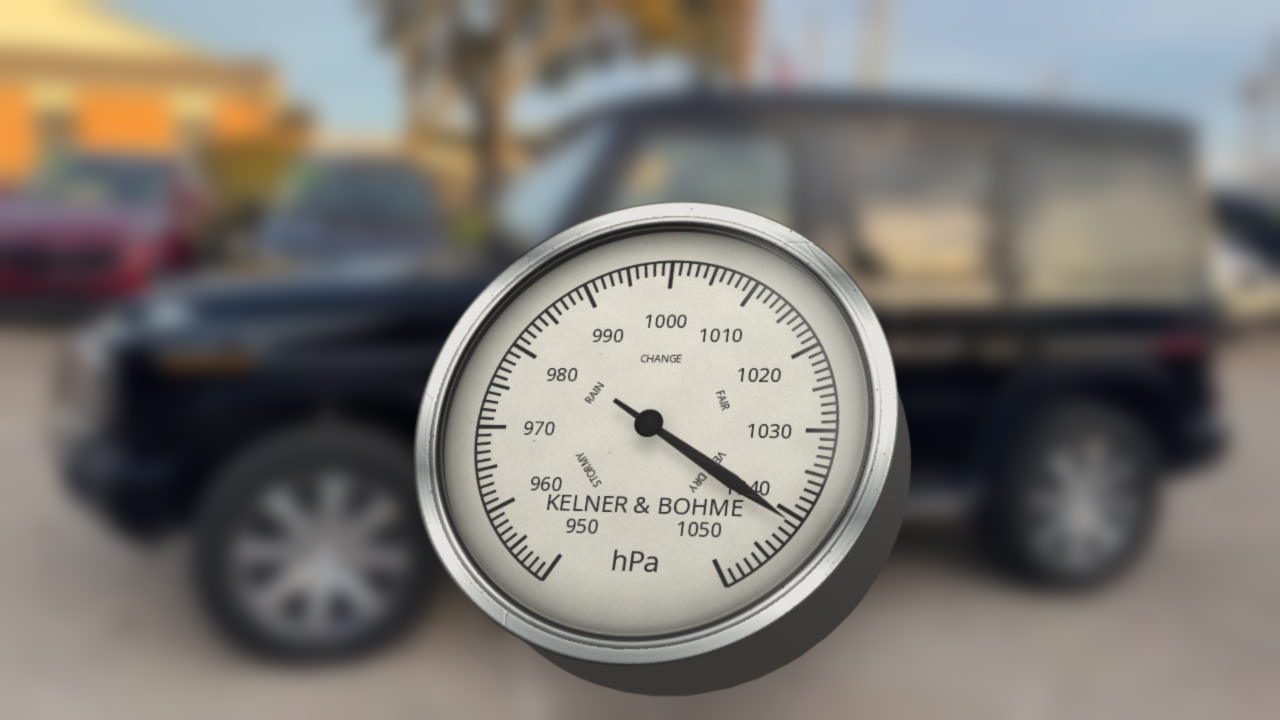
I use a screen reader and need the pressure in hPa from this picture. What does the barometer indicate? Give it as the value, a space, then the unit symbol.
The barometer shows 1041 hPa
